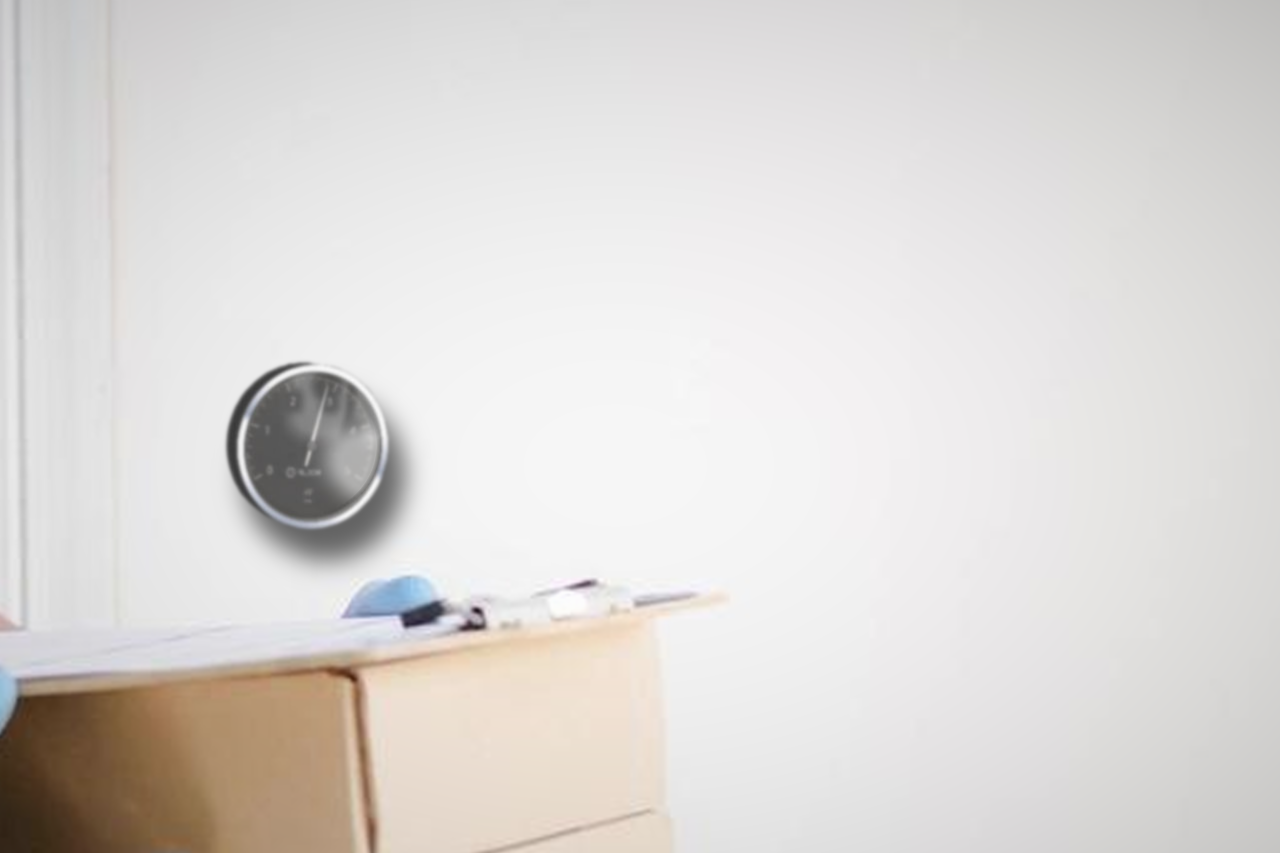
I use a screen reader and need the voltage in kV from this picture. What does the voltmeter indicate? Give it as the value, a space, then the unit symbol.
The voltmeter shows 2.8 kV
